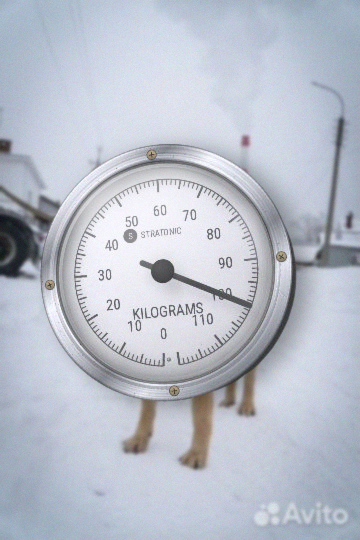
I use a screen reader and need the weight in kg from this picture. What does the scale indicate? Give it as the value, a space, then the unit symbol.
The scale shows 100 kg
